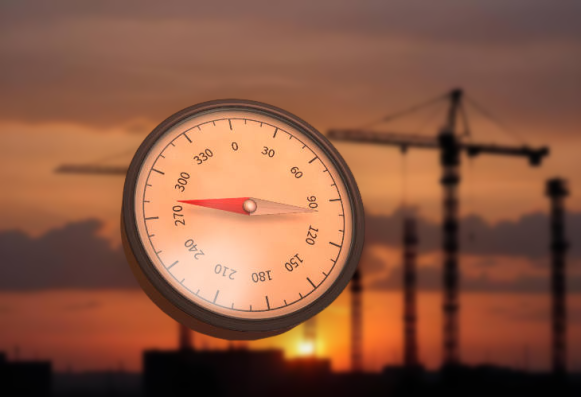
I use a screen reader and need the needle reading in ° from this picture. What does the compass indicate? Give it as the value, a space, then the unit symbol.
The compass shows 280 °
